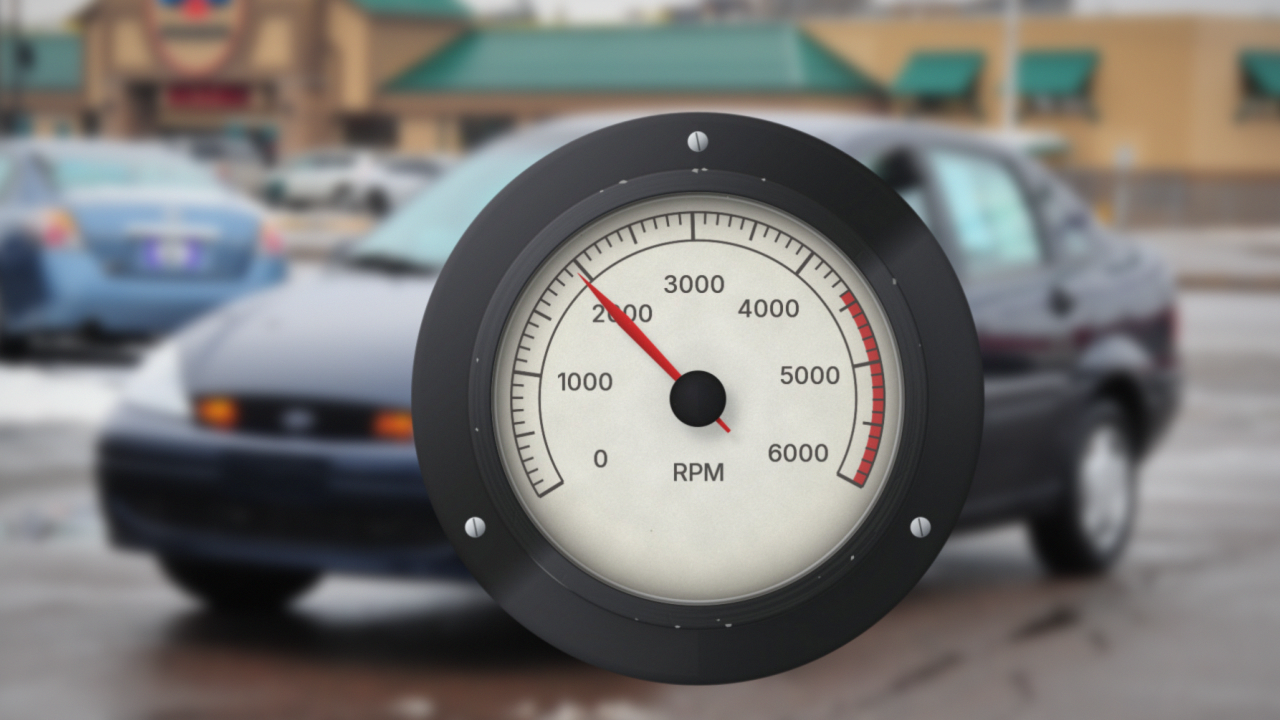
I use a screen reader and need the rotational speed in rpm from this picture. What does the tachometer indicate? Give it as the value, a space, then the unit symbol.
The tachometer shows 1950 rpm
